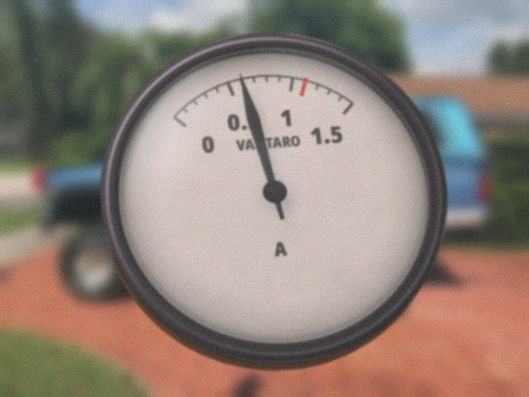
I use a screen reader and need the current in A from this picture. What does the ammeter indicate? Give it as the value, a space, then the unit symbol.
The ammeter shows 0.6 A
